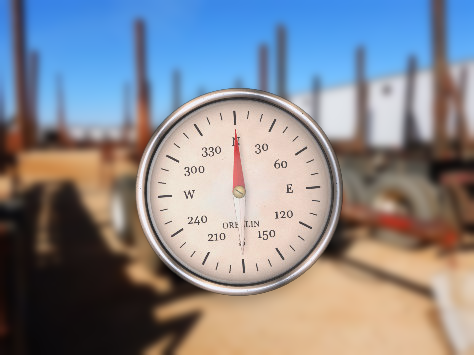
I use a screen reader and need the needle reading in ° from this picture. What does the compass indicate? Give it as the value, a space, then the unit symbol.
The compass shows 0 °
